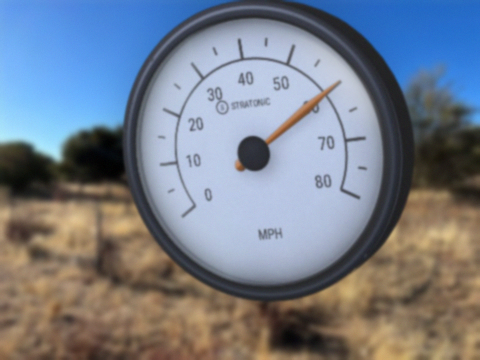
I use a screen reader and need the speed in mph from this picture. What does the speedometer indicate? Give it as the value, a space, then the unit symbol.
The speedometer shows 60 mph
